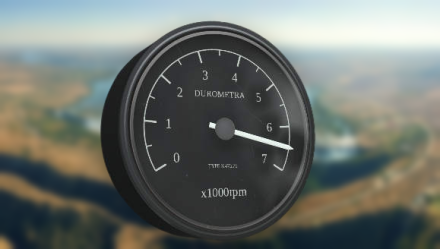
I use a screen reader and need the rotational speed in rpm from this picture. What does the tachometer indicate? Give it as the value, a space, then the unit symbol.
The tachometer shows 6500 rpm
